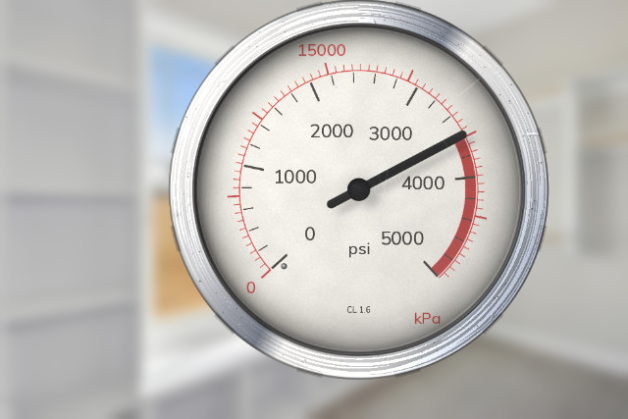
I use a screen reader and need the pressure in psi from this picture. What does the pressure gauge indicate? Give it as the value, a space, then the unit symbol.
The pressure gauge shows 3600 psi
